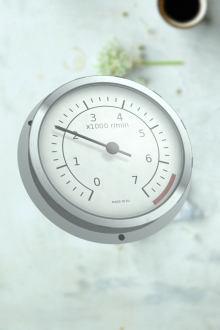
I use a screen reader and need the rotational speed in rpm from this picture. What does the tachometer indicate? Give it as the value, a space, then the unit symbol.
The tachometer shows 2000 rpm
